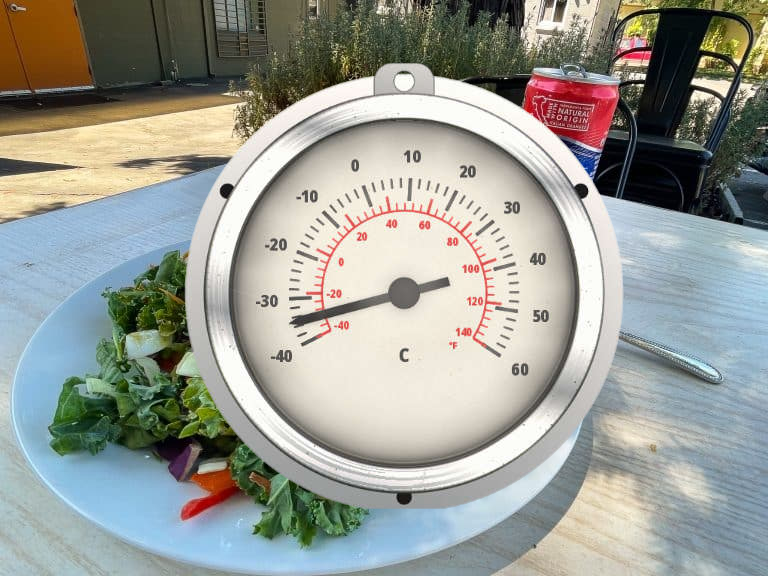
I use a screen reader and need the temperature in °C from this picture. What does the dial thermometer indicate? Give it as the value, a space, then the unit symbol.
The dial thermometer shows -35 °C
